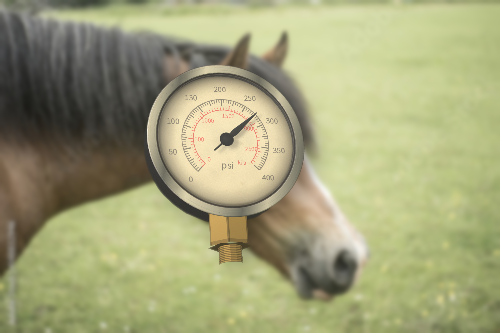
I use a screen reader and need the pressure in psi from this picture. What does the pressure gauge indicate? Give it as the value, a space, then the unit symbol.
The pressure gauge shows 275 psi
